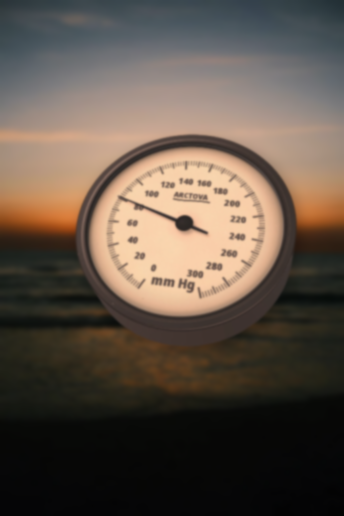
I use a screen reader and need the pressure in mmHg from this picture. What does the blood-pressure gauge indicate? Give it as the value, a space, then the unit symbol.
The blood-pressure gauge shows 80 mmHg
